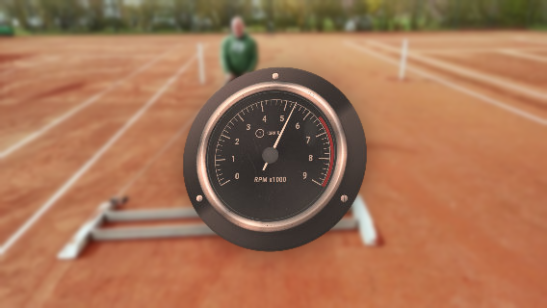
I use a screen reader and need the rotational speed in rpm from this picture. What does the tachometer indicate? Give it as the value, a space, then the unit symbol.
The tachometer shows 5400 rpm
